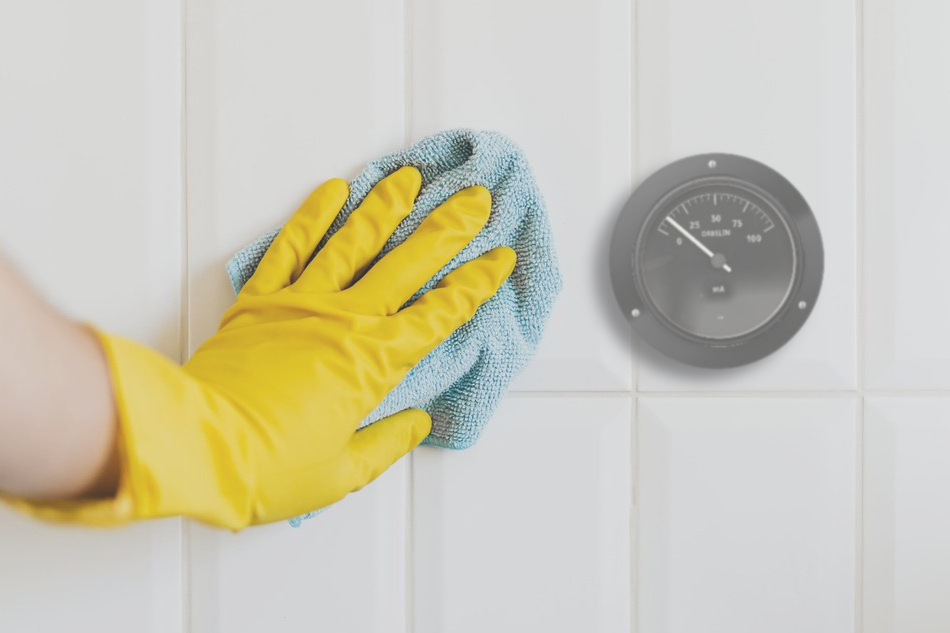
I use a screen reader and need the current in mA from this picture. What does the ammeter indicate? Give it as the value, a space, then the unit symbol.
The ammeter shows 10 mA
